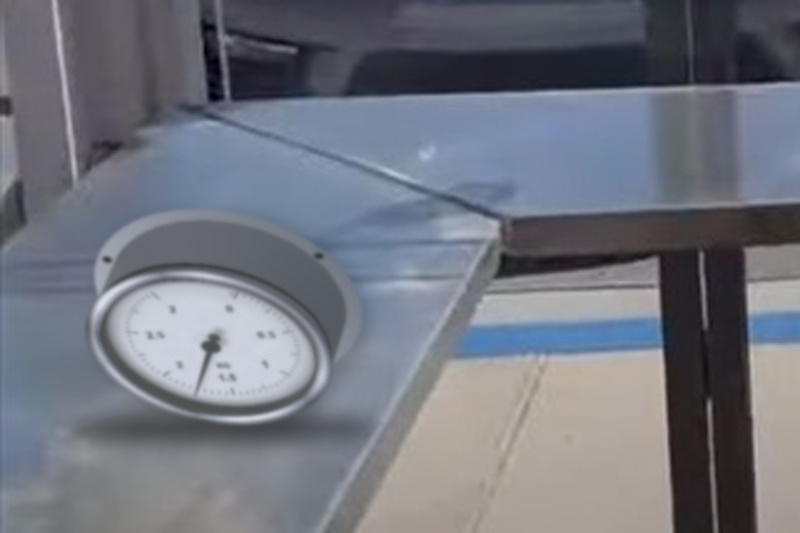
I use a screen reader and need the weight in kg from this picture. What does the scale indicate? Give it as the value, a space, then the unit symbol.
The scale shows 1.75 kg
